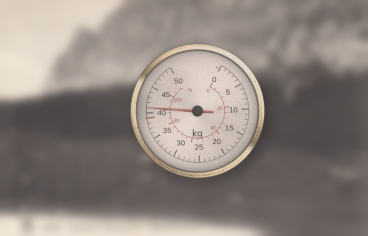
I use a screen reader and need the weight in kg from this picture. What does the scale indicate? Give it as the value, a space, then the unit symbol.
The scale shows 41 kg
